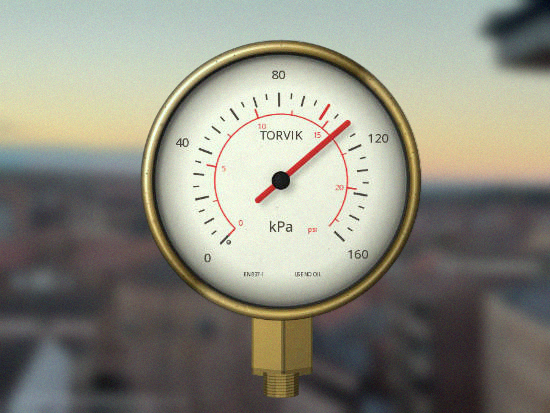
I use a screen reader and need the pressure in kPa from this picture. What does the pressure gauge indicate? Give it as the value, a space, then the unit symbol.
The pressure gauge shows 110 kPa
